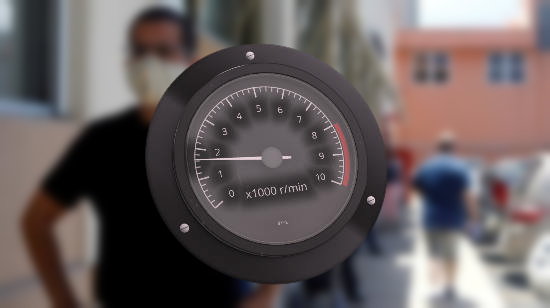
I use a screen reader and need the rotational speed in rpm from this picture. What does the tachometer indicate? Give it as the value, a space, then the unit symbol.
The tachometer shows 1600 rpm
